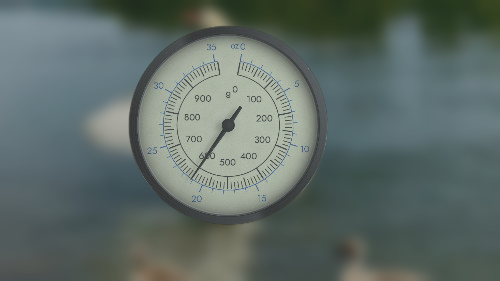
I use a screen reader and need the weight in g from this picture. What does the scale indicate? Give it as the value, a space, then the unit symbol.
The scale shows 600 g
